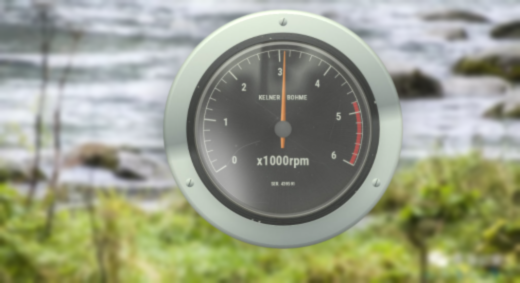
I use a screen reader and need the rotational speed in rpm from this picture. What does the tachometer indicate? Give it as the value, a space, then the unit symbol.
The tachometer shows 3100 rpm
